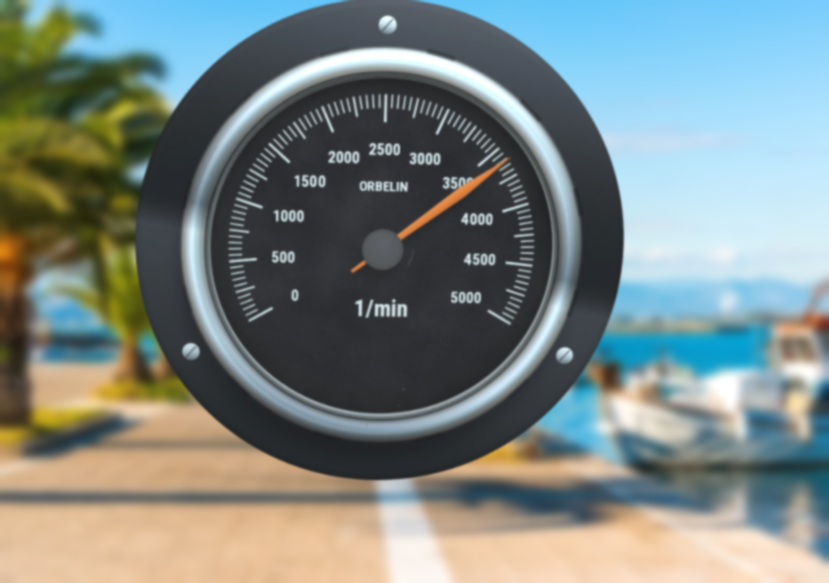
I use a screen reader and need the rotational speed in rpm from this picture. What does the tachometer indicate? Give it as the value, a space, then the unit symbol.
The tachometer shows 3600 rpm
